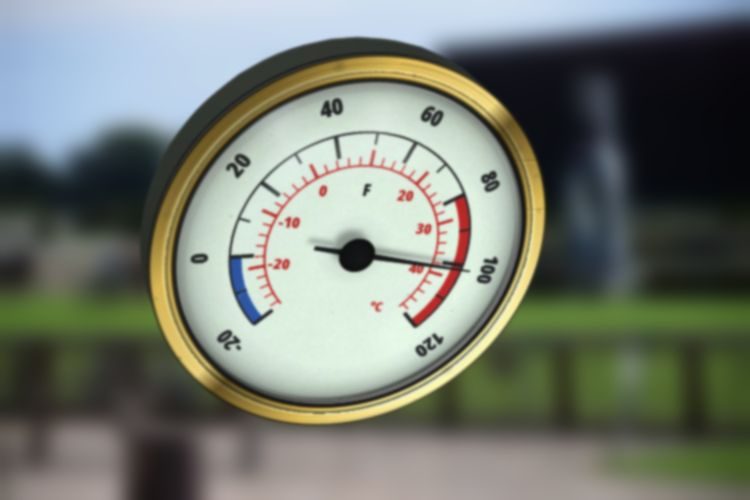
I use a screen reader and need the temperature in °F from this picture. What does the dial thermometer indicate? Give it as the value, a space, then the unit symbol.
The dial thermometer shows 100 °F
